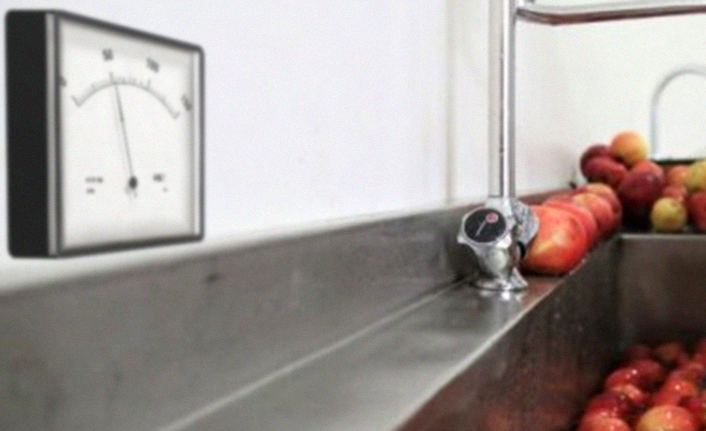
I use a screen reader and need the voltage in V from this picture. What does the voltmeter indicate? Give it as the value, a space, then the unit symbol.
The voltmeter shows 50 V
